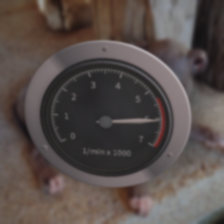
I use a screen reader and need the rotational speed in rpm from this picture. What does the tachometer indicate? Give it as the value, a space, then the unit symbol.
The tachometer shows 6000 rpm
